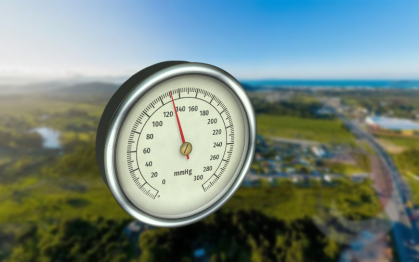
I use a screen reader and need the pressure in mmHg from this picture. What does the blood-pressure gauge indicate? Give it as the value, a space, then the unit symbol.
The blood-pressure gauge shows 130 mmHg
